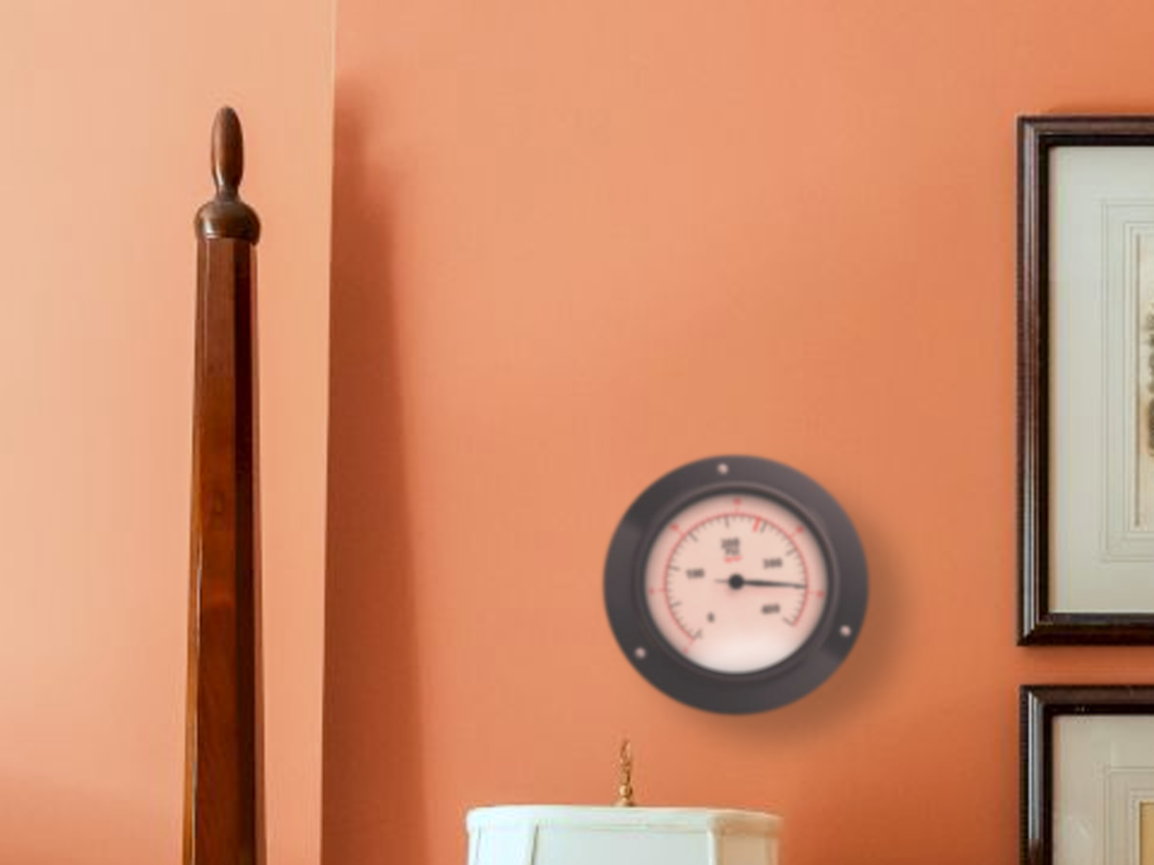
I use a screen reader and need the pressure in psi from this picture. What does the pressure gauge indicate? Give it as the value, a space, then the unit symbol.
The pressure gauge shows 350 psi
